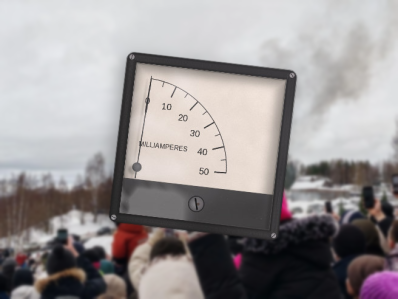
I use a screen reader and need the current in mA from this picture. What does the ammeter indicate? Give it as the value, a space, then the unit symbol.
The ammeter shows 0 mA
